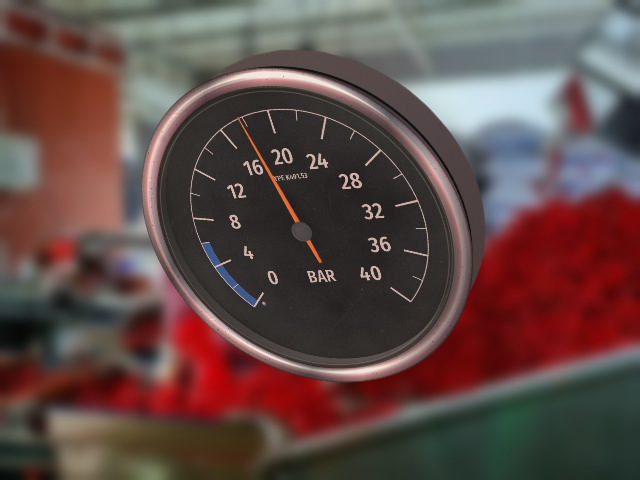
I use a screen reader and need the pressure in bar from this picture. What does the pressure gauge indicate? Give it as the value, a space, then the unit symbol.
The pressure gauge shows 18 bar
